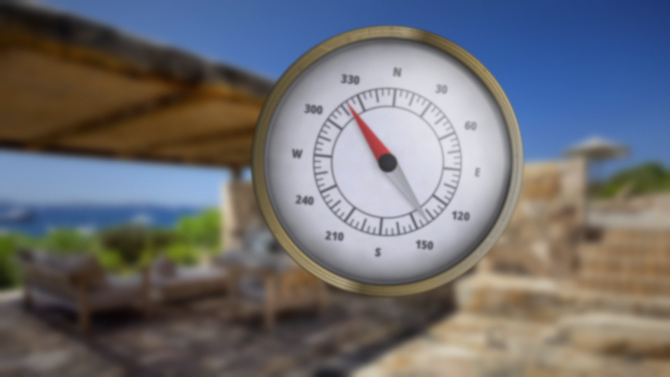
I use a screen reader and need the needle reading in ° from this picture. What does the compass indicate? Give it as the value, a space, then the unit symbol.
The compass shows 320 °
